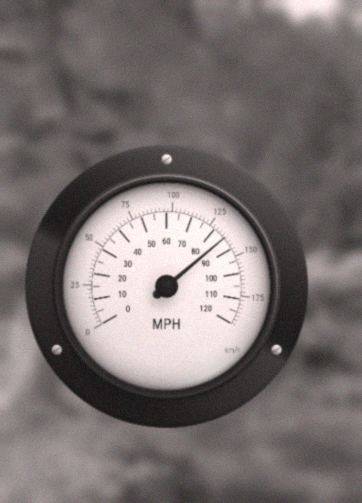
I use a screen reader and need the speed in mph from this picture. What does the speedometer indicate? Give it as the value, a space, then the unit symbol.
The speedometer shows 85 mph
